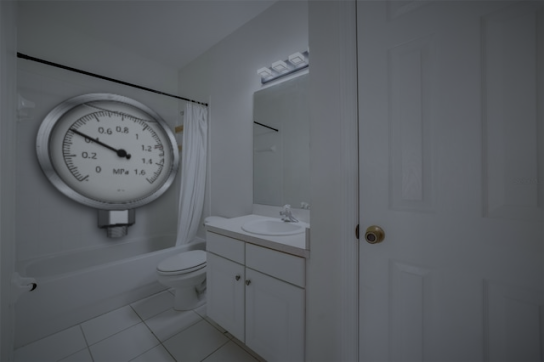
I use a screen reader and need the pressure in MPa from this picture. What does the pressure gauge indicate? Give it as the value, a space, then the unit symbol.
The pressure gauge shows 0.4 MPa
